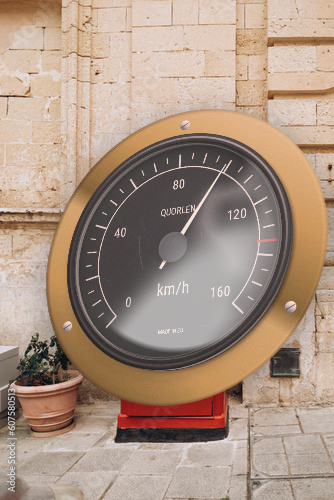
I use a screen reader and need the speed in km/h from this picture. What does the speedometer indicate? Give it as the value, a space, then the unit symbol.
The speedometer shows 100 km/h
